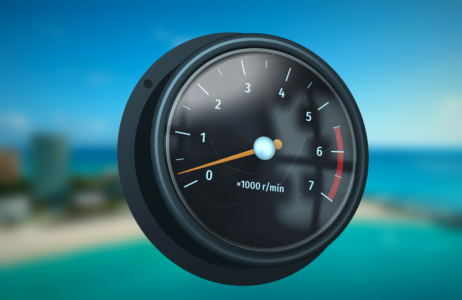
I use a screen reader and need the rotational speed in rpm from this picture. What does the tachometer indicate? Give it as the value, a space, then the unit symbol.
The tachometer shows 250 rpm
